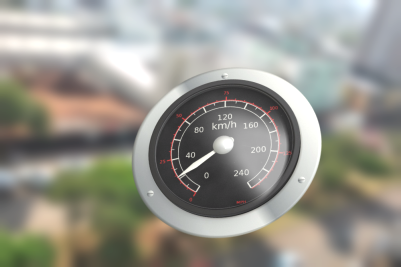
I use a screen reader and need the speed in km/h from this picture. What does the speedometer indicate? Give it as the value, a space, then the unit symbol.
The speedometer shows 20 km/h
